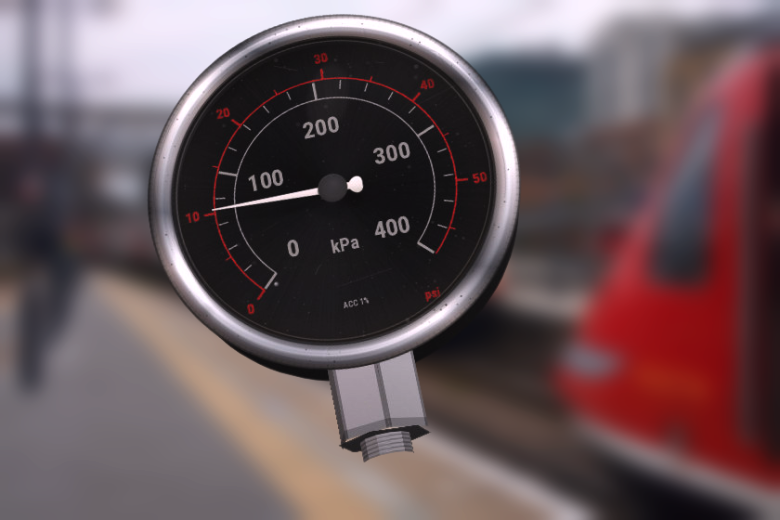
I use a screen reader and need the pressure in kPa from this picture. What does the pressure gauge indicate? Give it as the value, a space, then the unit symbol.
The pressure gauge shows 70 kPa
